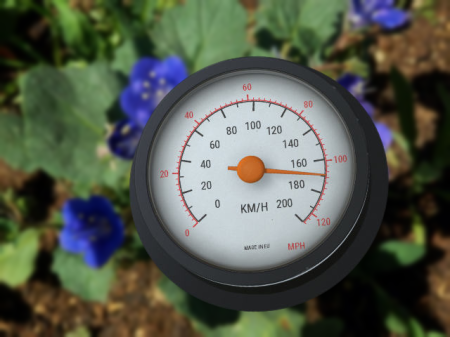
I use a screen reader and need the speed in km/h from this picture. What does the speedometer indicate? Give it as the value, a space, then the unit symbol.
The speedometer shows 170 km/h
